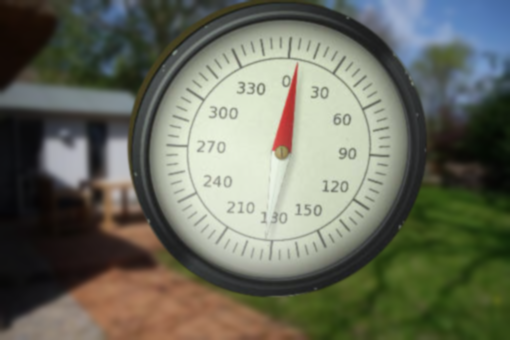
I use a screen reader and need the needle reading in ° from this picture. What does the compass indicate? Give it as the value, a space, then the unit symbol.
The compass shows 5 °
